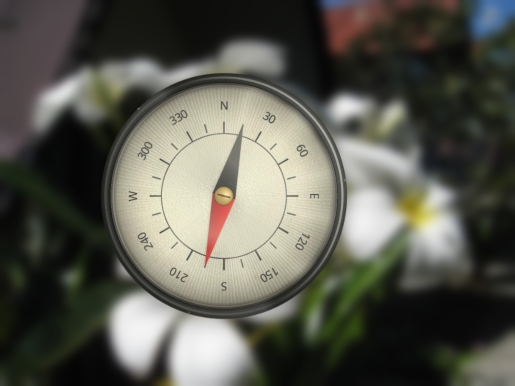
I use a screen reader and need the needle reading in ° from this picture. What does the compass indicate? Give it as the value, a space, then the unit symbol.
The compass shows 195 °
